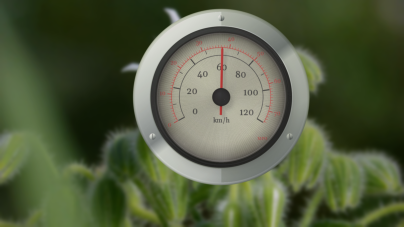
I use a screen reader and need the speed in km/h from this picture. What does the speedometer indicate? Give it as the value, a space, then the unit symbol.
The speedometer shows 60 km/h
